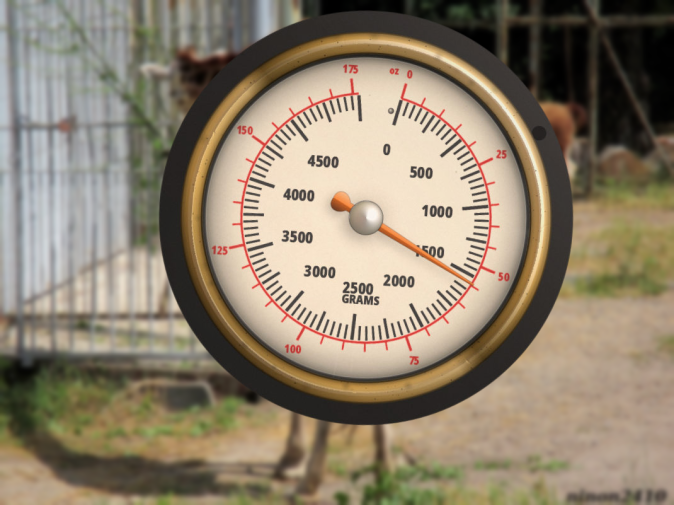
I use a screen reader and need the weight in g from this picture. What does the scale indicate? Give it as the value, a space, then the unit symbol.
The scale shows 1550 g
